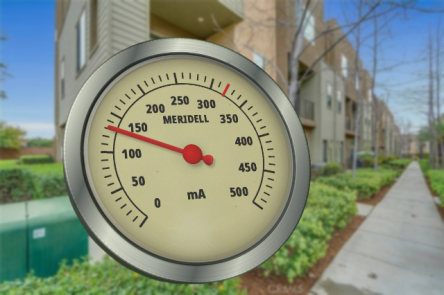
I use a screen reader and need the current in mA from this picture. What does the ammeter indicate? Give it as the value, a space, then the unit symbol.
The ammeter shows 130 mA
